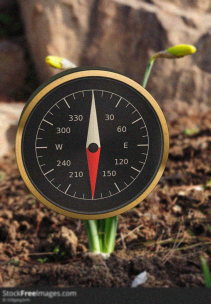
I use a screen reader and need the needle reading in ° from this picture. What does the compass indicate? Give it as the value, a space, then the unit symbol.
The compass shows 180 °
